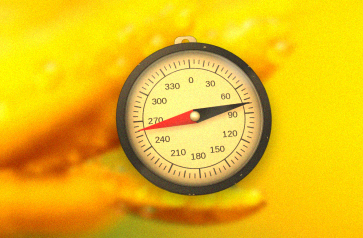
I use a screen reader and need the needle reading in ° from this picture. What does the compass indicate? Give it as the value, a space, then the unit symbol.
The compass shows 260 °
